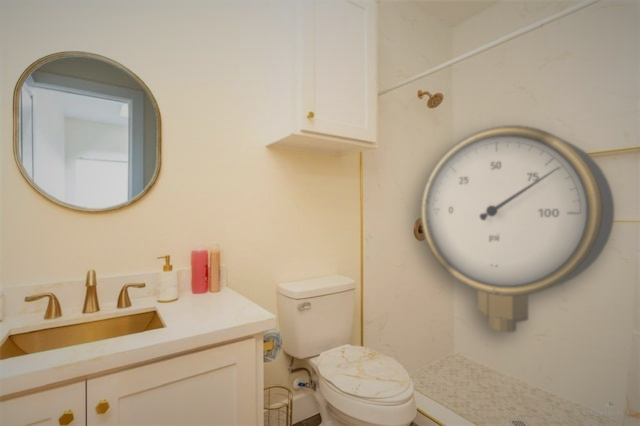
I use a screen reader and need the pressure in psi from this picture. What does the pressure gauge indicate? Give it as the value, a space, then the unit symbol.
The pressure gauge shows 80 psi
